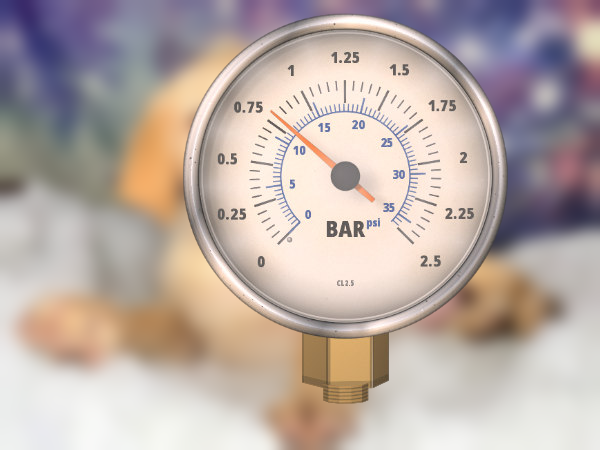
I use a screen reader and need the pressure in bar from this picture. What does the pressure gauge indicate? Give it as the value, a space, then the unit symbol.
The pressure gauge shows 0.8 bar
